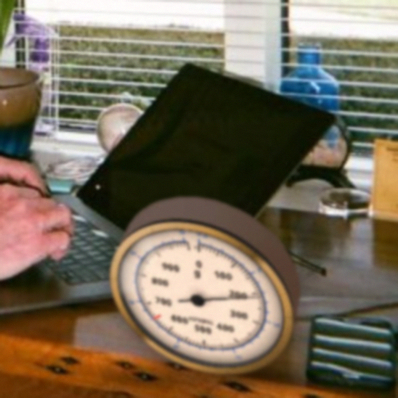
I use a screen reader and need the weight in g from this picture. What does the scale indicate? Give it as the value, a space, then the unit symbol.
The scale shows 200 g
